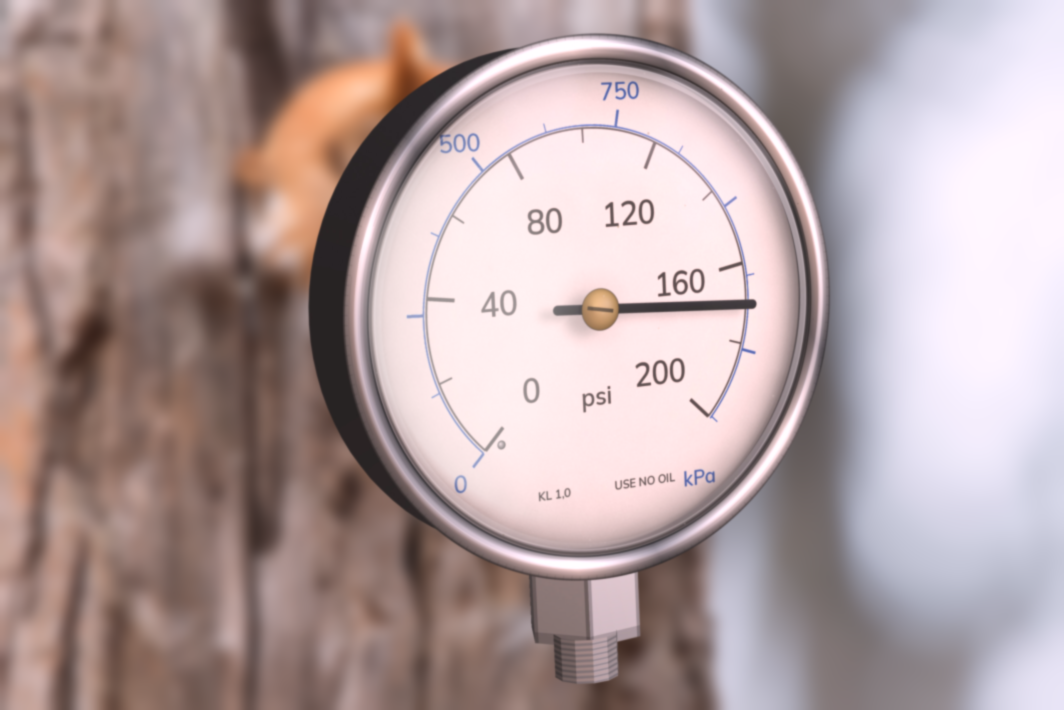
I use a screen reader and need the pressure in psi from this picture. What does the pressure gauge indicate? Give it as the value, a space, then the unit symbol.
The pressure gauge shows 170 psi
